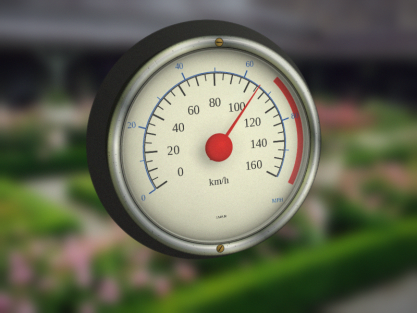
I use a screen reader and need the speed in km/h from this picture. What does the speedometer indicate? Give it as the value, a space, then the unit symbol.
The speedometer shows 105 km/h
